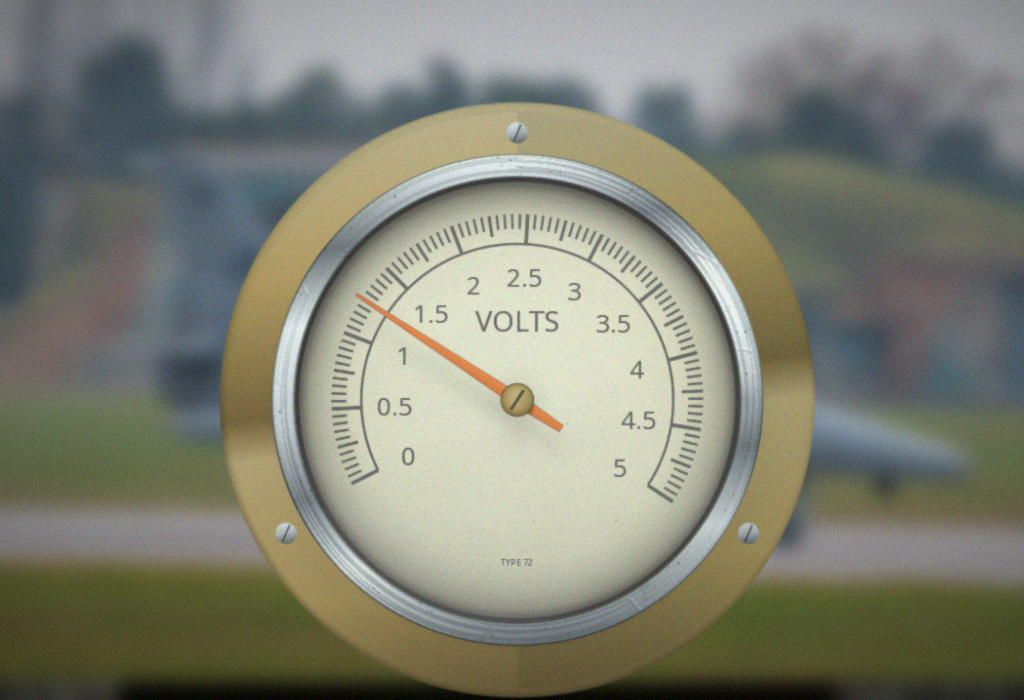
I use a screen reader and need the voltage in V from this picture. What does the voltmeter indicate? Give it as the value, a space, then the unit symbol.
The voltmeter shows 1.25 V
